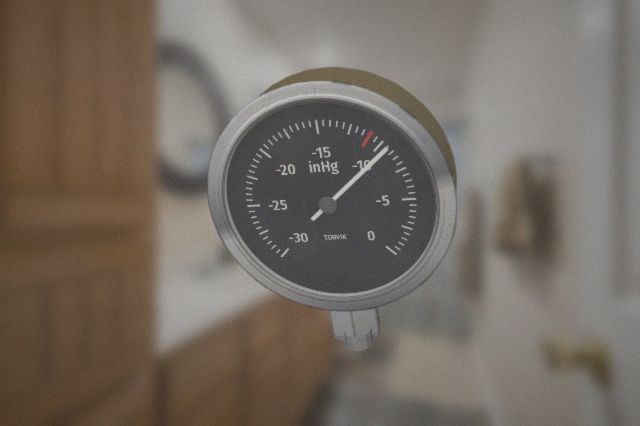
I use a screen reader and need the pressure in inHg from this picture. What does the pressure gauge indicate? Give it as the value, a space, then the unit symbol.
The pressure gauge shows -9.5 inHg
